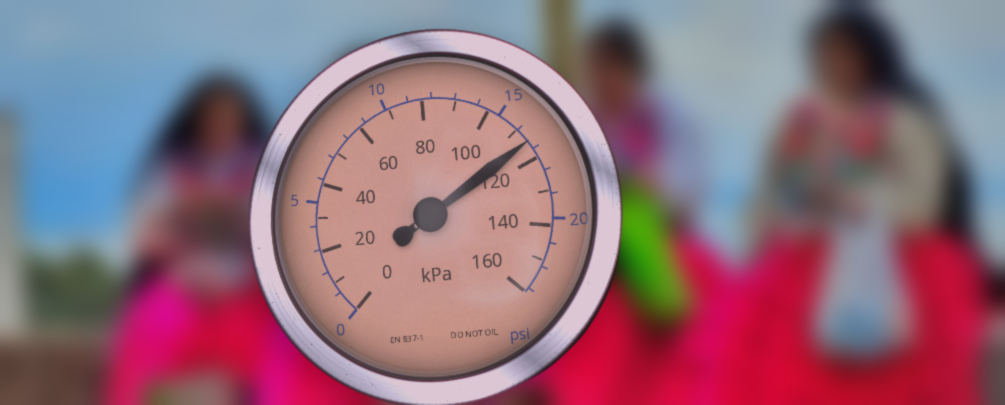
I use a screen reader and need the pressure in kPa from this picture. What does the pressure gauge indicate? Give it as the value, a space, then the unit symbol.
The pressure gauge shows 115 kPa
